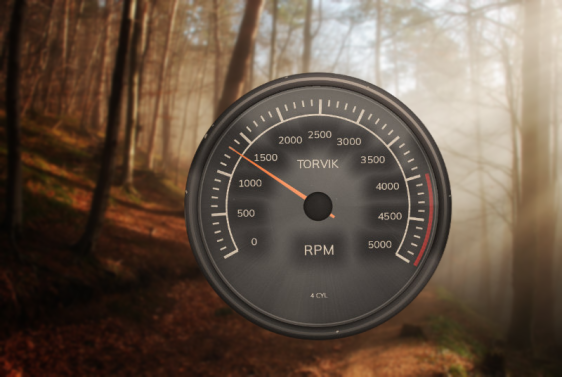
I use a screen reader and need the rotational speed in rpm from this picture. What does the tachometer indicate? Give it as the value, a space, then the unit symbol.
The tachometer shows 1300 rpm
